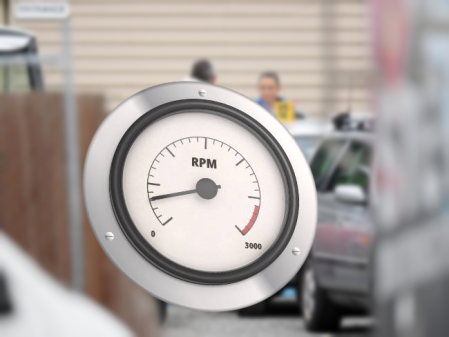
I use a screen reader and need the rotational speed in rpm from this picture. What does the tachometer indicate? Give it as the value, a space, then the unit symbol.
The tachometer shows 300 rpm
